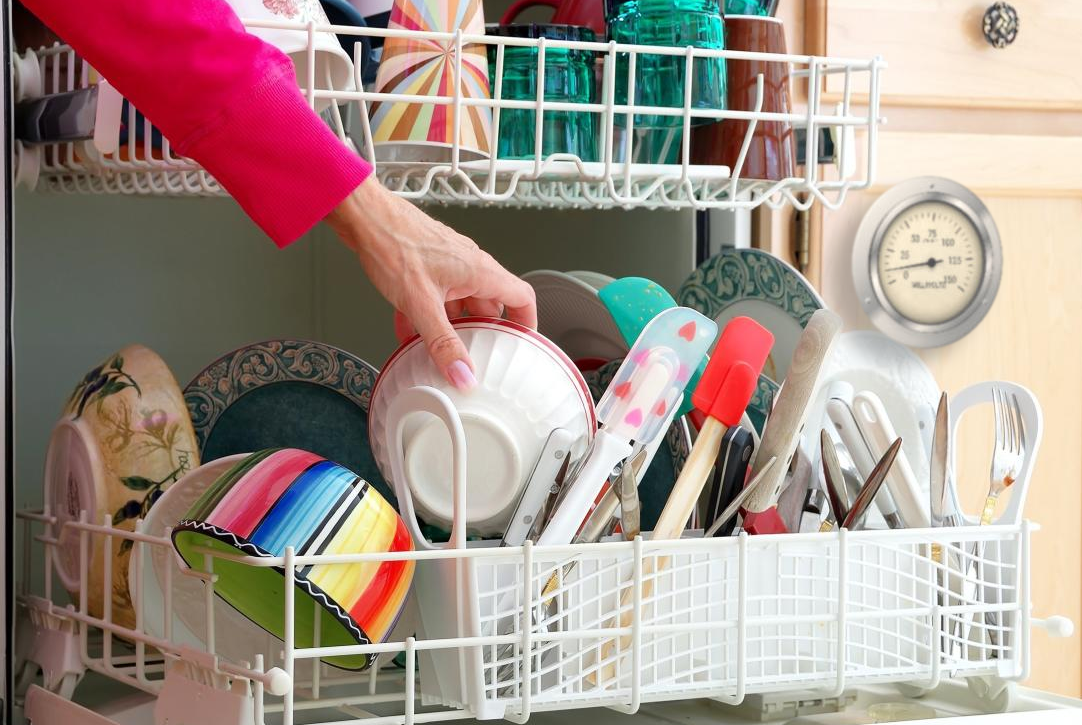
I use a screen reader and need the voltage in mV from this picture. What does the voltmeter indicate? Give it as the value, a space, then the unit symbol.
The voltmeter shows 10 mV
